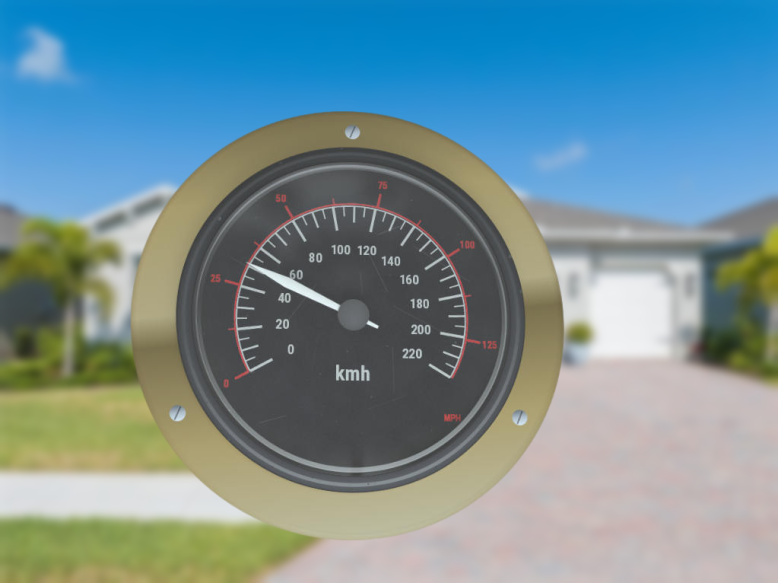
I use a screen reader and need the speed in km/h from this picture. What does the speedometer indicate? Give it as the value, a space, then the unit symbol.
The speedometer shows 50 km/h
